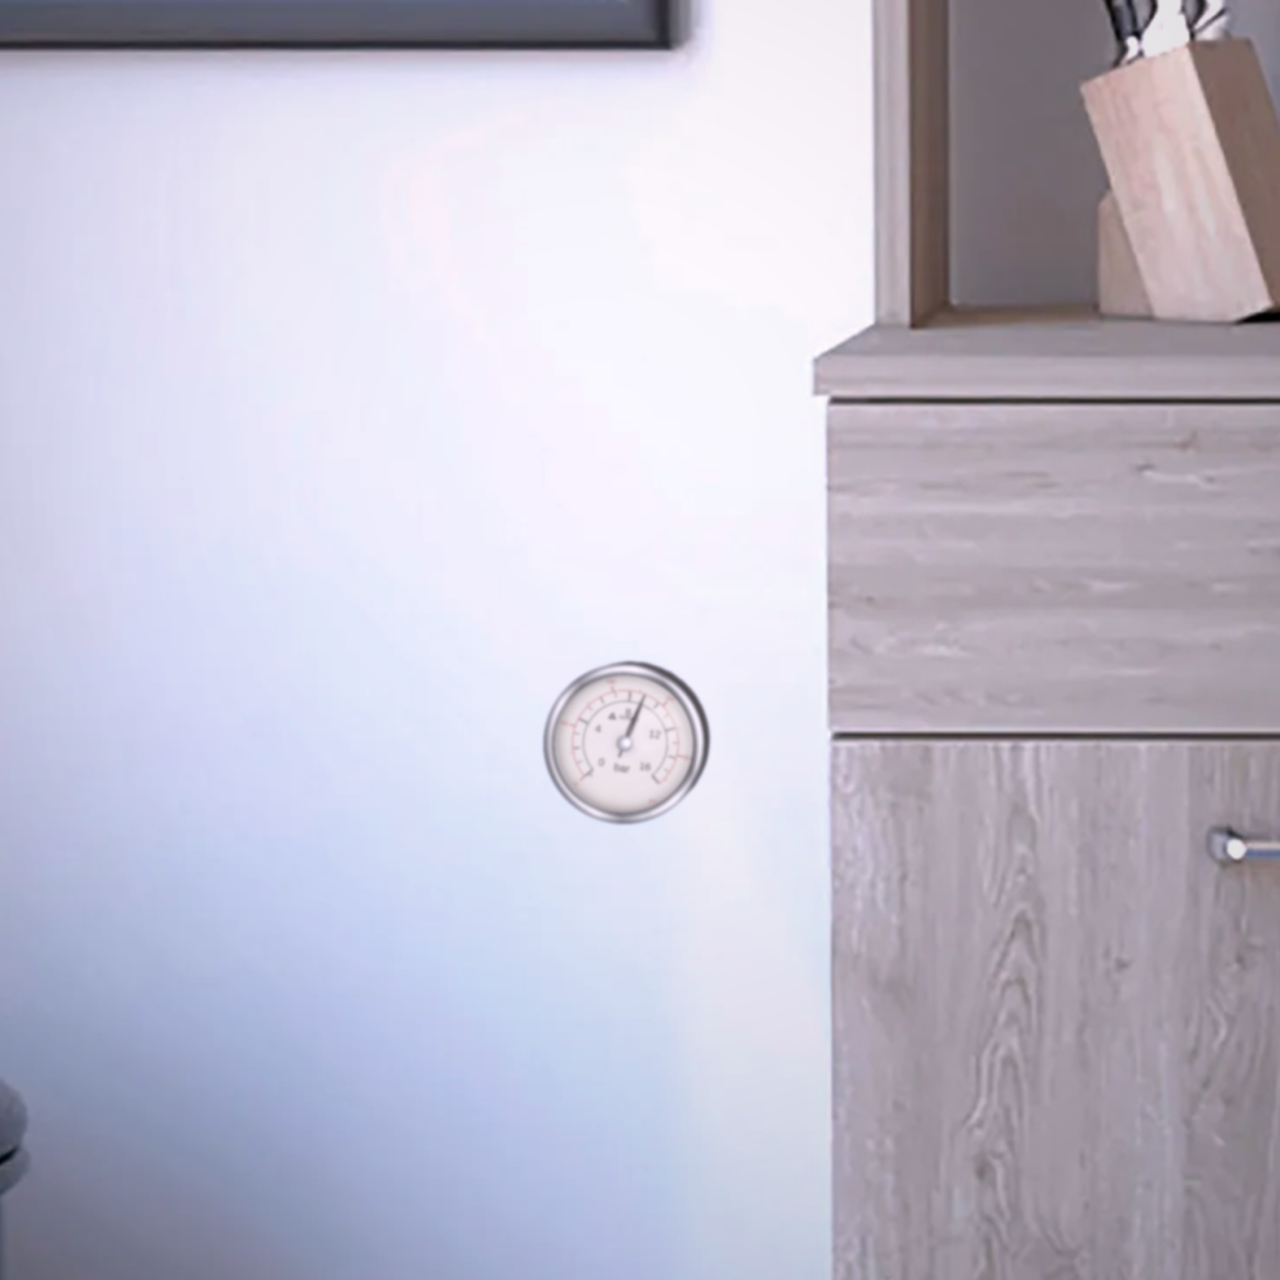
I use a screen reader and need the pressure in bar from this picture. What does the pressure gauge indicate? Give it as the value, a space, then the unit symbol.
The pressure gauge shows 9 bar
